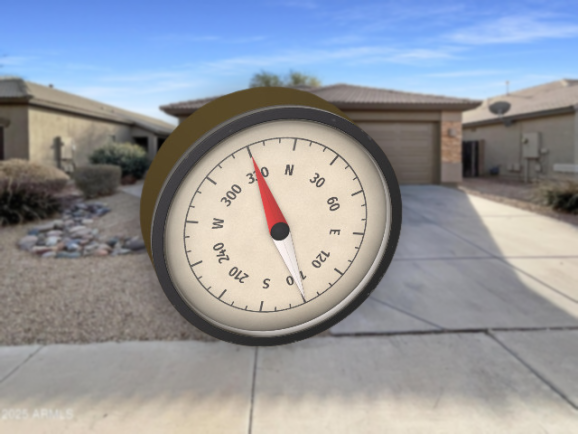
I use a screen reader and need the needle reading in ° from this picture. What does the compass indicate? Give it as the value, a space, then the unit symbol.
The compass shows 330 °
